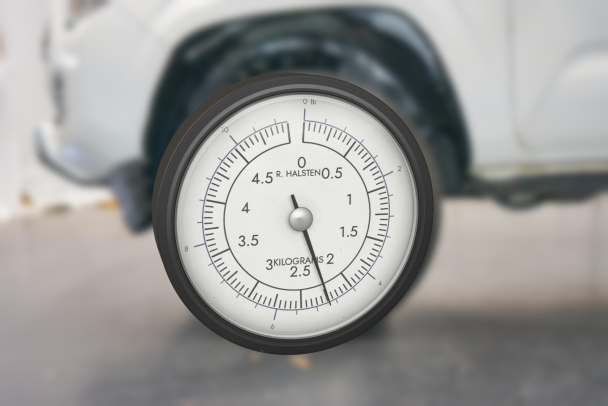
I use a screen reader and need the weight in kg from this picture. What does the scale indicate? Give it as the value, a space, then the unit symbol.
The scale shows 2.25 kg
